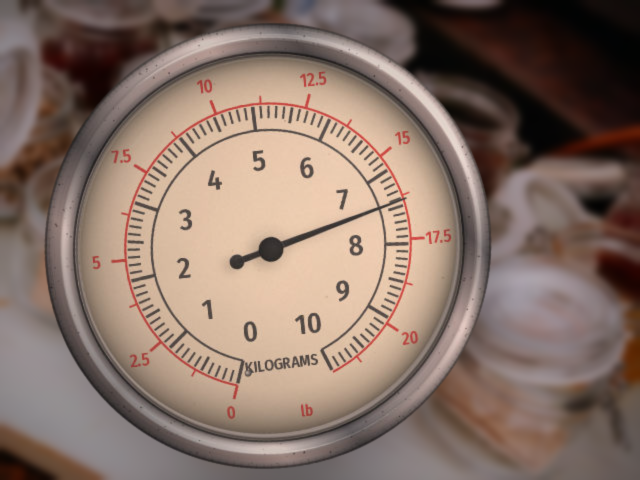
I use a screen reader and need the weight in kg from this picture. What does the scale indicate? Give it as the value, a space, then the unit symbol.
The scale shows 7.4 kg
